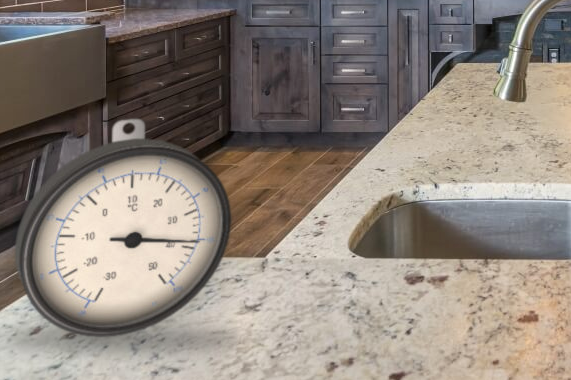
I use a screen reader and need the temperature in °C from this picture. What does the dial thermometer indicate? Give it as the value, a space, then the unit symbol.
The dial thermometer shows 38 °C
